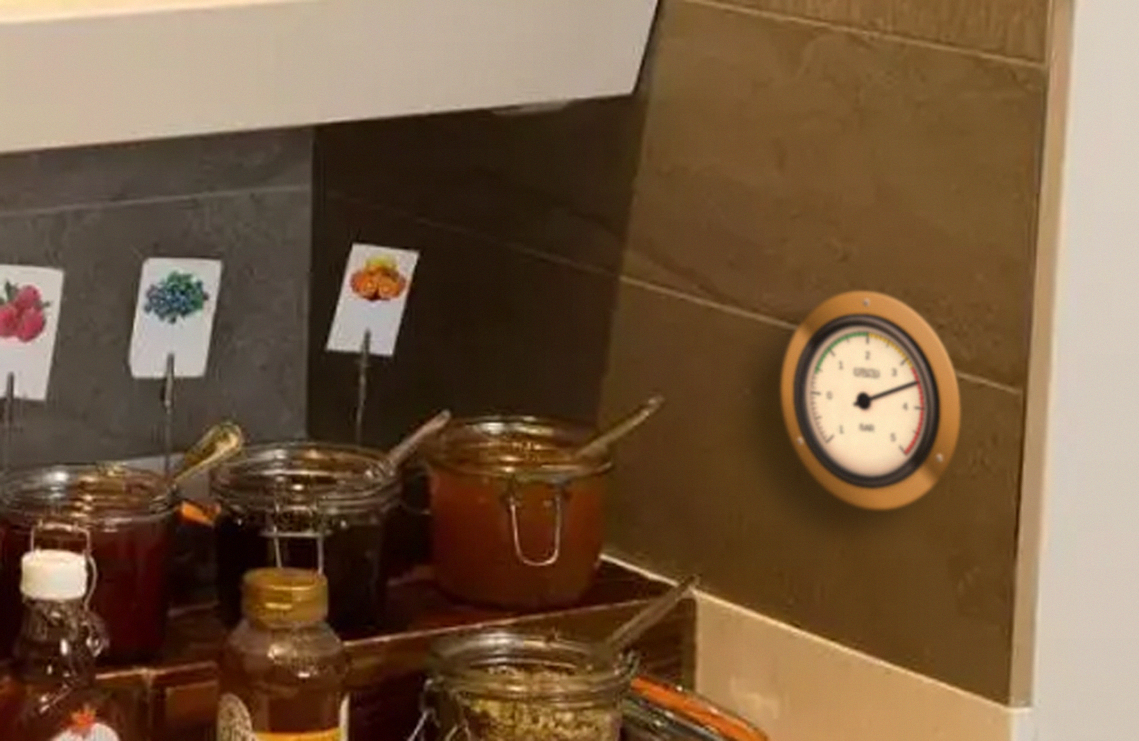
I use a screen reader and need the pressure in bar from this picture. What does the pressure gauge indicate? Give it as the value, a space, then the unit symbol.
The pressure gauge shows 3.5 bar
